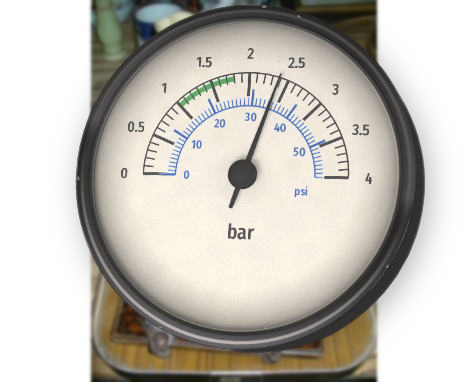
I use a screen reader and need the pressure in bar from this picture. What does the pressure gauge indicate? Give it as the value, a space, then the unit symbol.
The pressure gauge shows 2.4 bar
